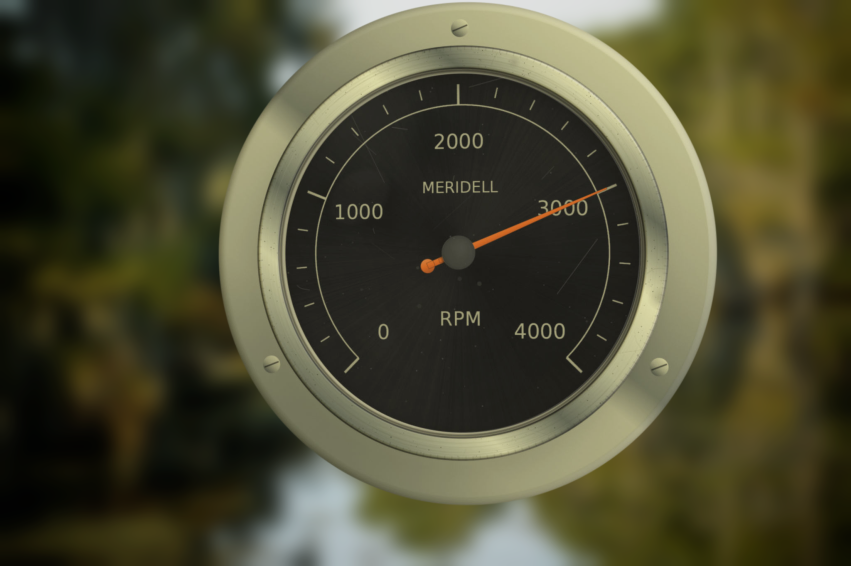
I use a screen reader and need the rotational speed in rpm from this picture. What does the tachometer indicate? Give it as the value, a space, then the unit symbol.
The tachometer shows 3000 rpm
